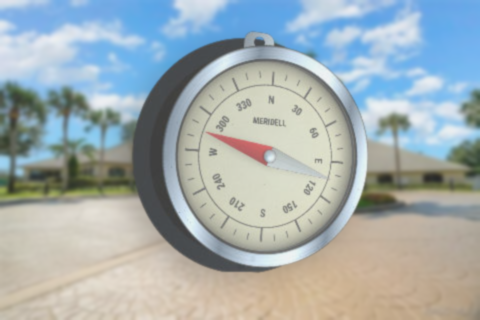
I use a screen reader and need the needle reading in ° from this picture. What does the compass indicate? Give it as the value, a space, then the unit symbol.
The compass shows 285 °
